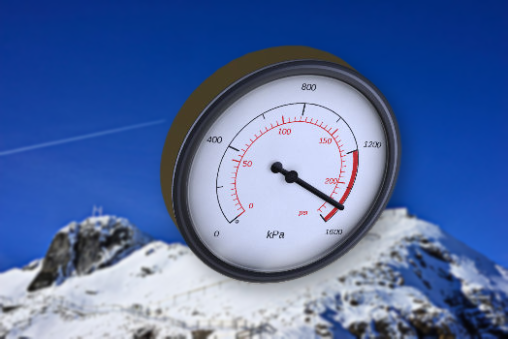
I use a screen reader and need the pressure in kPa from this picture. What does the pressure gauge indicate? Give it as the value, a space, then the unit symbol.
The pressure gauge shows 1500 kPa
